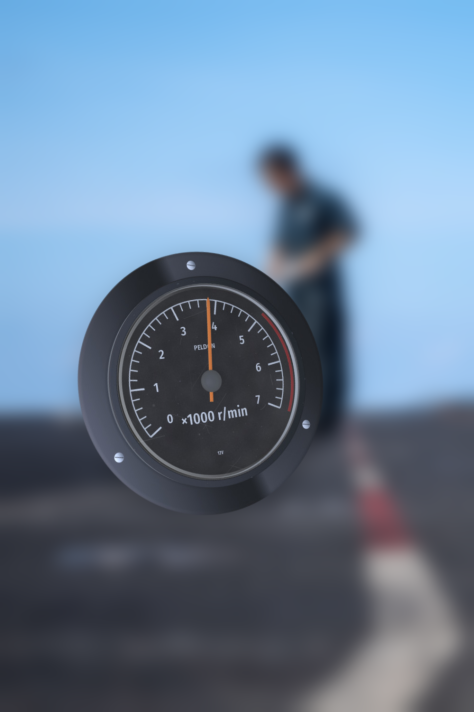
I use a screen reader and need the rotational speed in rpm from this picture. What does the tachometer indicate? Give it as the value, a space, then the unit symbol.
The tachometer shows 3800 rpm
